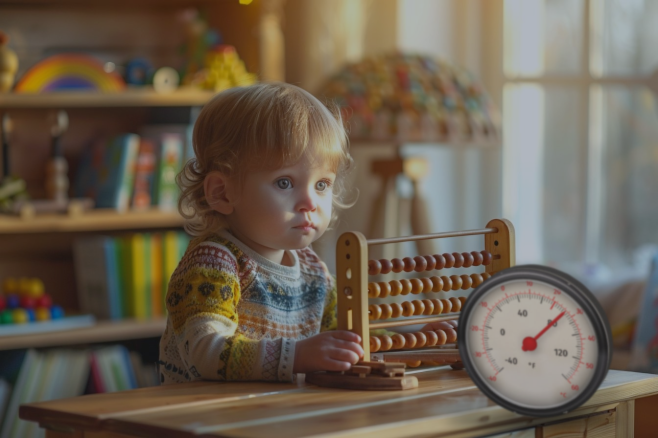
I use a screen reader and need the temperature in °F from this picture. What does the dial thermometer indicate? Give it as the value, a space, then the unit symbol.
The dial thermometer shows 80 °F
